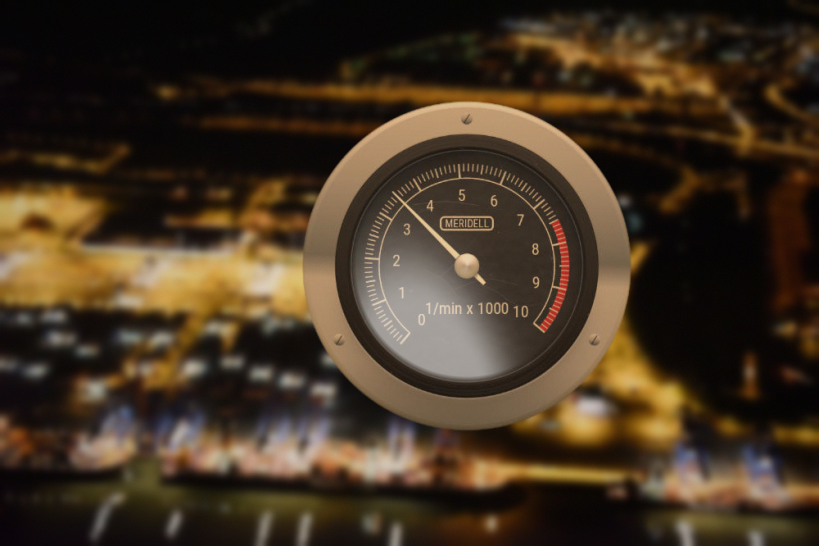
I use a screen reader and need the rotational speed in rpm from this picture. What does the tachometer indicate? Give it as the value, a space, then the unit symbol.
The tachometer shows 3500 rpm
